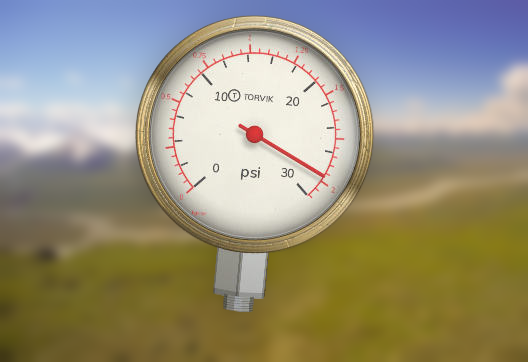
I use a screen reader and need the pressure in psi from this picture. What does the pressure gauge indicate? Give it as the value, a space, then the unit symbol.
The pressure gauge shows 28 psi
